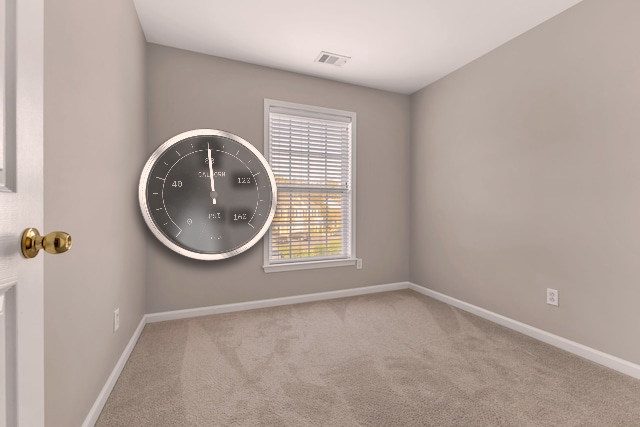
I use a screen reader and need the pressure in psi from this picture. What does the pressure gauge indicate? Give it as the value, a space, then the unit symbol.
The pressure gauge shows 80 psi
